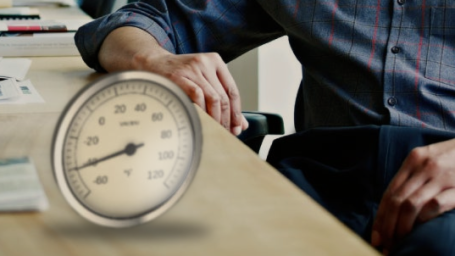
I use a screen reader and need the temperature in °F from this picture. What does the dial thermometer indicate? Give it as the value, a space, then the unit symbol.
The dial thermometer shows -40 °F
